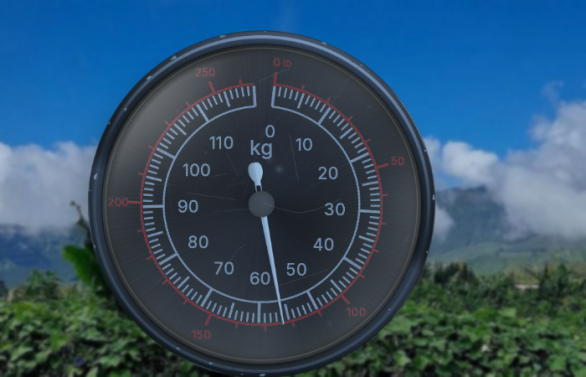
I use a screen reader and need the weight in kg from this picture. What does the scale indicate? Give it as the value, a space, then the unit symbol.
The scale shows 56 kg
